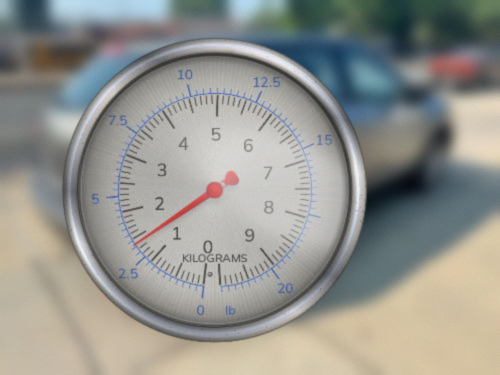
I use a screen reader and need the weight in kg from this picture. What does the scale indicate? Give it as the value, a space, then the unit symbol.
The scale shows 1.4 kg
